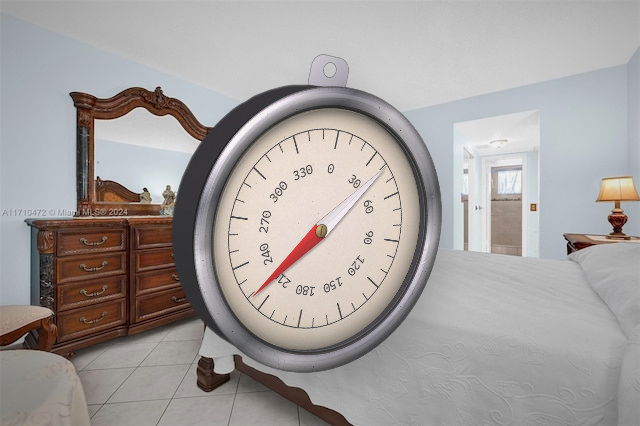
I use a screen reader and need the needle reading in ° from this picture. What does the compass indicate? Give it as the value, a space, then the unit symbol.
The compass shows 220 °
